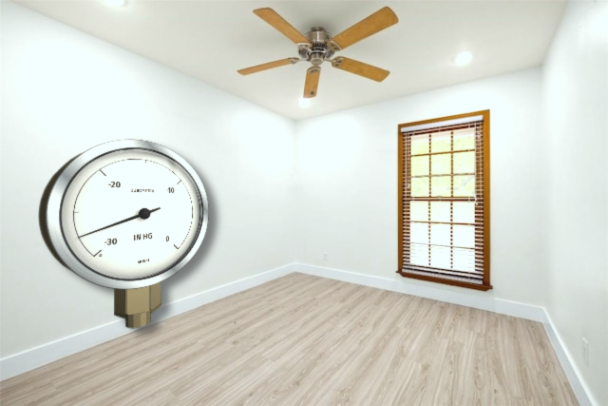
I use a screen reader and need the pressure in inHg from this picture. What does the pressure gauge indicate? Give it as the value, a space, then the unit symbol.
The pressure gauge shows -27.5 inHg
